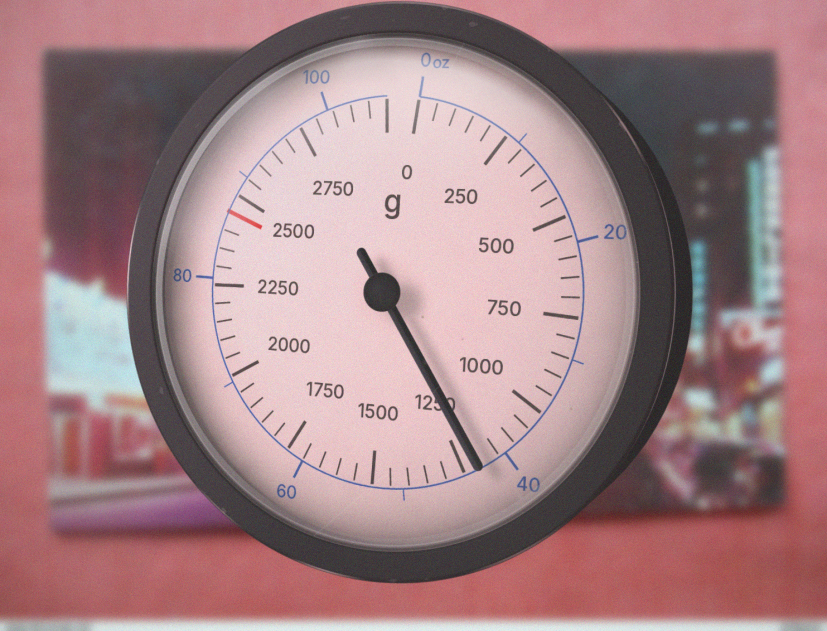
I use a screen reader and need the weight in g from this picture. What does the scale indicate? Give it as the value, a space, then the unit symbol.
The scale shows 1200 g
